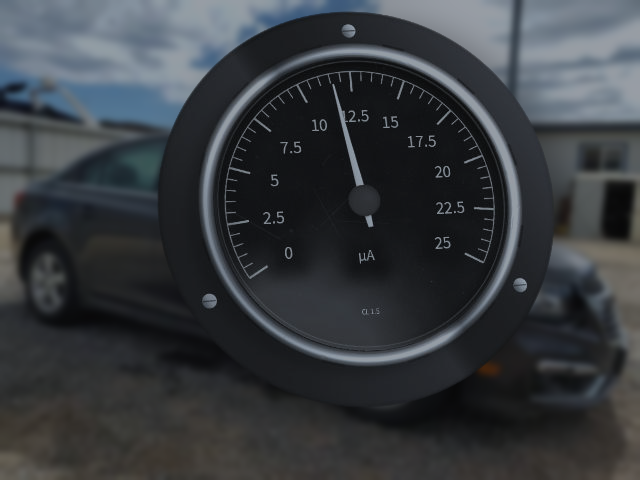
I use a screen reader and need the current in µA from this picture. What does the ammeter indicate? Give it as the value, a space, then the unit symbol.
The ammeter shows 11.5 µA
